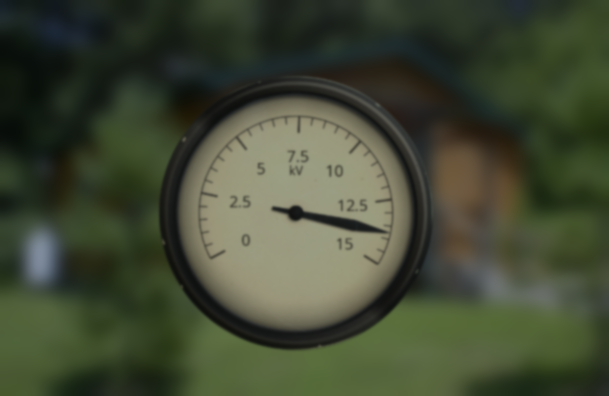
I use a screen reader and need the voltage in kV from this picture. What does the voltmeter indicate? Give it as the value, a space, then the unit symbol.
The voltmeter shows 13.75 kV
